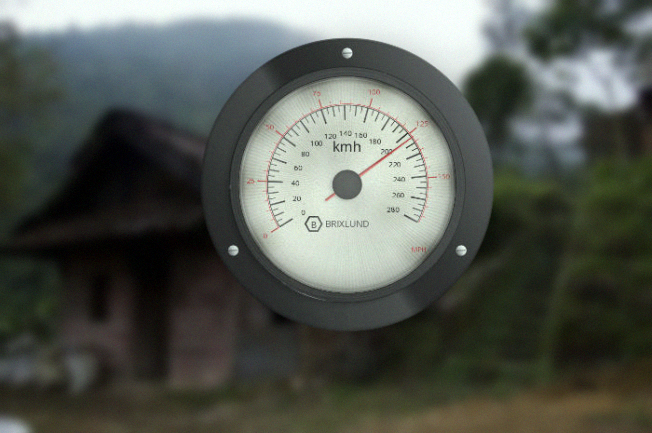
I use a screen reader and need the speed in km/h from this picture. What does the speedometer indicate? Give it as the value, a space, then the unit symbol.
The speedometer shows 205 km/h
